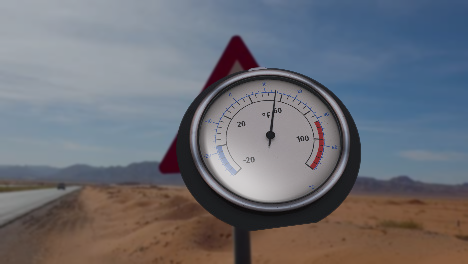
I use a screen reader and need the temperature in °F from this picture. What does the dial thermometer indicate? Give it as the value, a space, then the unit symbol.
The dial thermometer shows 56 °F
